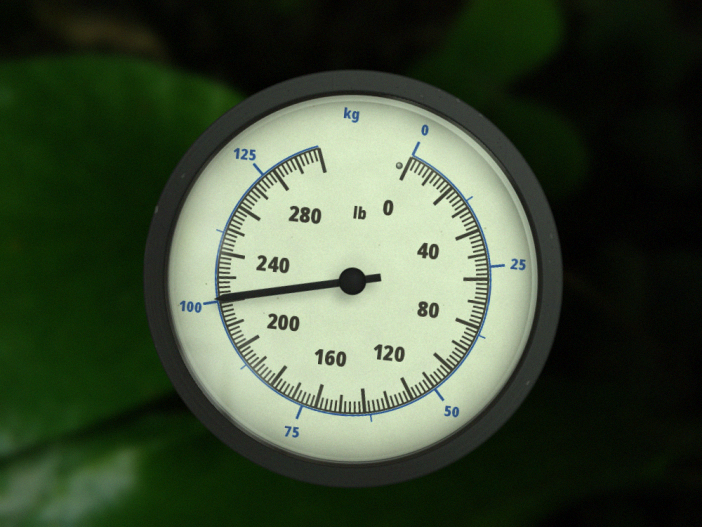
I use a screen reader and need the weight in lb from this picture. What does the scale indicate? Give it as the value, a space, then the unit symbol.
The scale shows 222 lb
